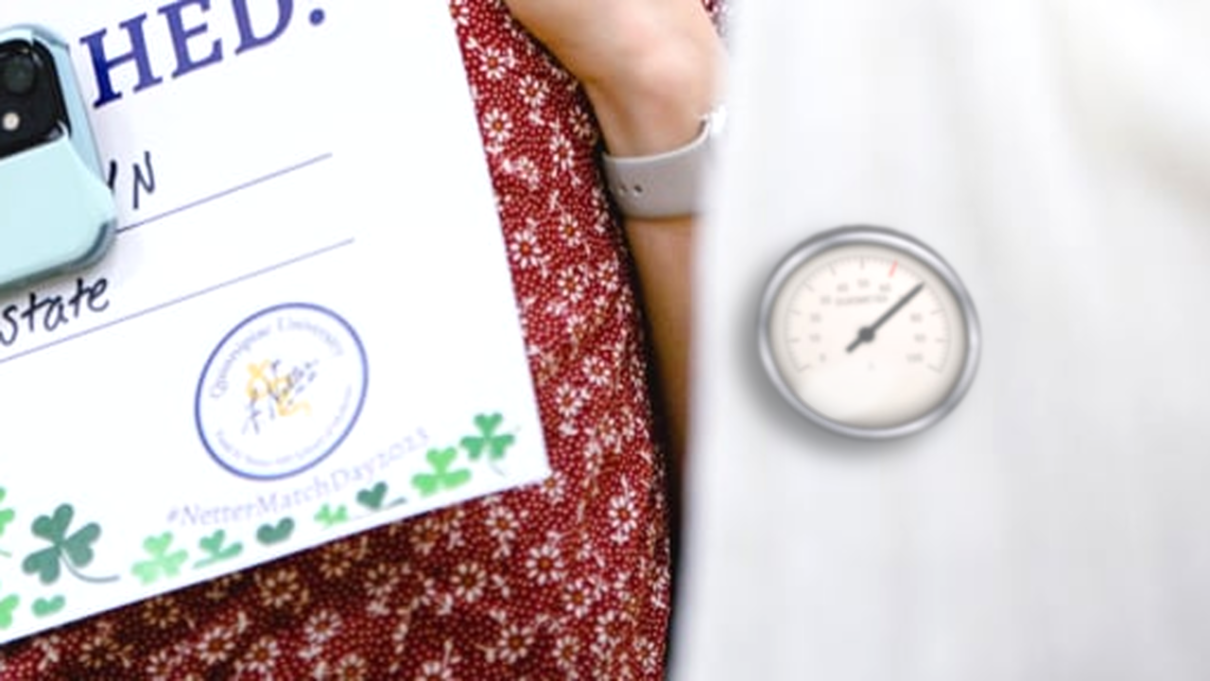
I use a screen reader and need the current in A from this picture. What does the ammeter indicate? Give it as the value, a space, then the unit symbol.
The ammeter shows 70 A
